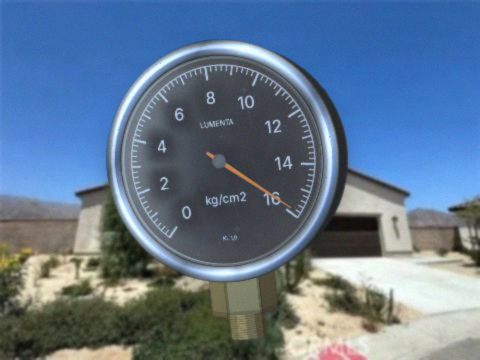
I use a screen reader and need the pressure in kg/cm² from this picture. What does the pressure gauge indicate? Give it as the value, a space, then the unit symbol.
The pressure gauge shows 15.8 kg/cm²
